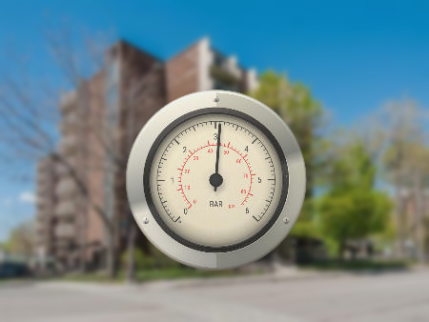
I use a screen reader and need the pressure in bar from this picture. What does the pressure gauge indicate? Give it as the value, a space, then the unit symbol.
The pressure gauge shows 3.1 bar
